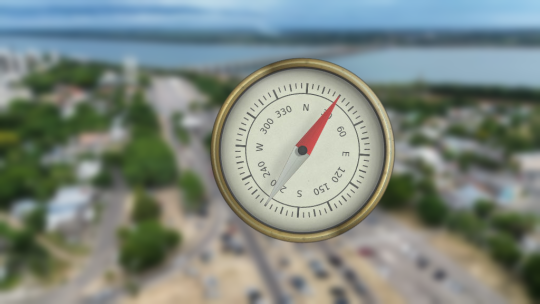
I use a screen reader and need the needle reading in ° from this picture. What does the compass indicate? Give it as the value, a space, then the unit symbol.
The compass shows 30 °
